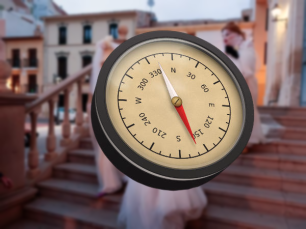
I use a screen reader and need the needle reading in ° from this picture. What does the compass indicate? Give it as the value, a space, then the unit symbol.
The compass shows 160 °
